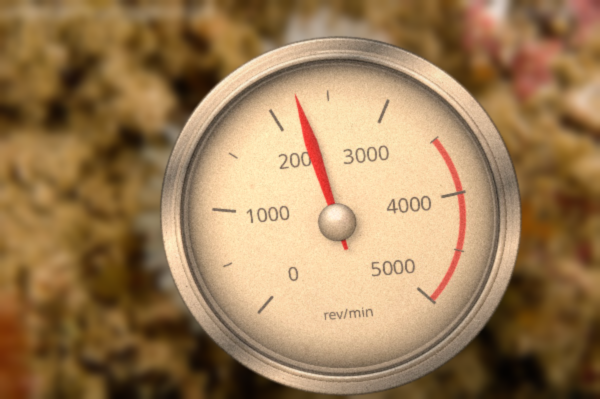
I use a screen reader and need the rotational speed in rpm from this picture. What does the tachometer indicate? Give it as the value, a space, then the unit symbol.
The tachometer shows 2250 rpm
